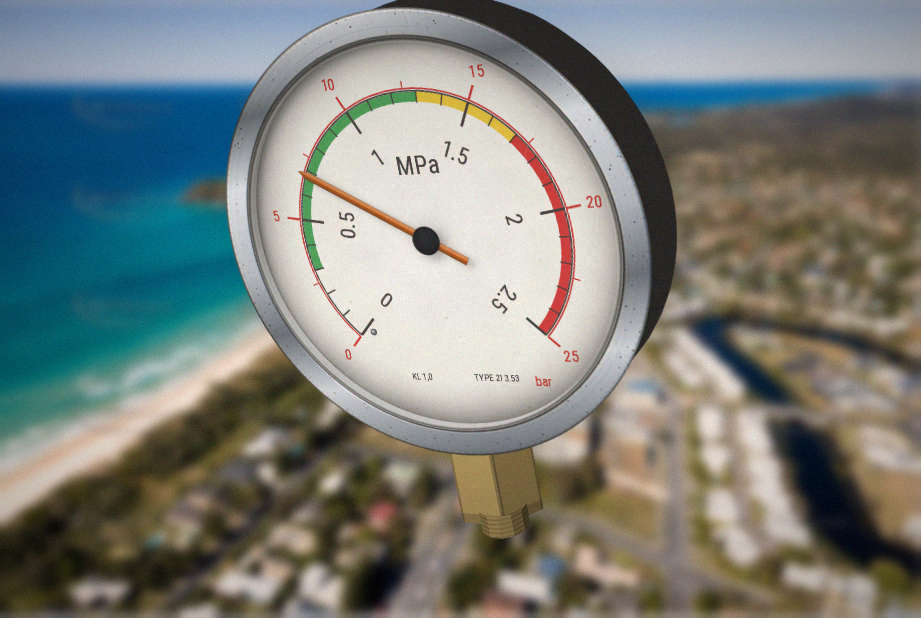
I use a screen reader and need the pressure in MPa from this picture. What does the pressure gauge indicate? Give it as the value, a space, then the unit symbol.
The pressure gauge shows 0.7 MPa
